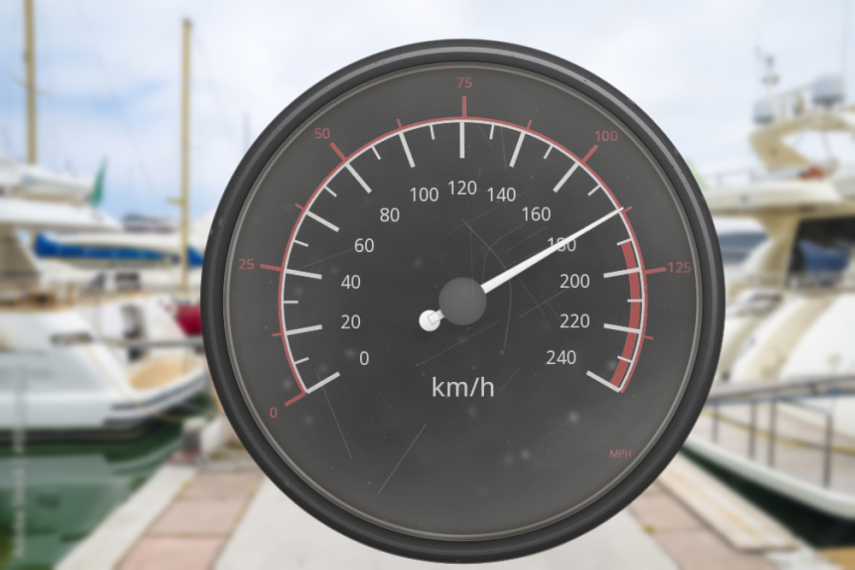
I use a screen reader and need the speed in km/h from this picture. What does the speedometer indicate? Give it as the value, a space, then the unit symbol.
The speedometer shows 180 km/h
